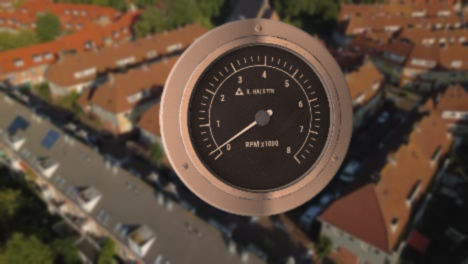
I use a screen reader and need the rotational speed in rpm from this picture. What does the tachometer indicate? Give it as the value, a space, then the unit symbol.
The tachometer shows 200 rpm
